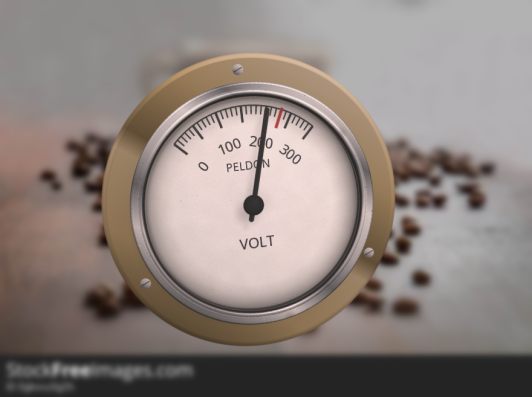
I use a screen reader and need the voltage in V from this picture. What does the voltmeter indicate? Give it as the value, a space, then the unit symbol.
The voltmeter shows 200 V
